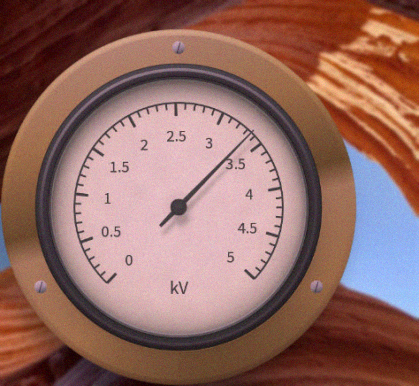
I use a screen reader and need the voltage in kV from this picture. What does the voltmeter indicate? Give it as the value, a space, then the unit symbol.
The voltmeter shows 3.35 kV
